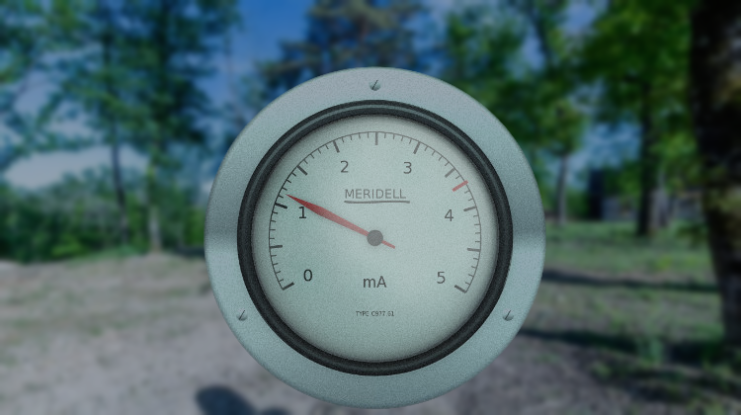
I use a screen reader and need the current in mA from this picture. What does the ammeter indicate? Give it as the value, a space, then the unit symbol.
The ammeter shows 1.15 mA
